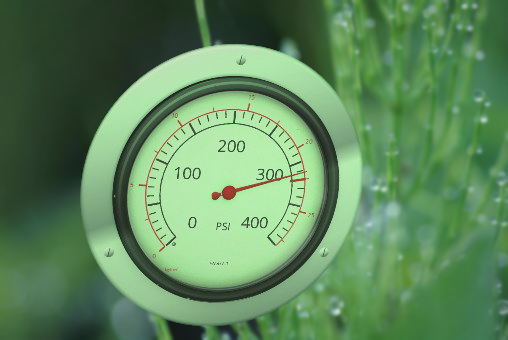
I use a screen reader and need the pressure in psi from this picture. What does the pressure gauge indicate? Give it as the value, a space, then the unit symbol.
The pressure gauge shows 310 psi
